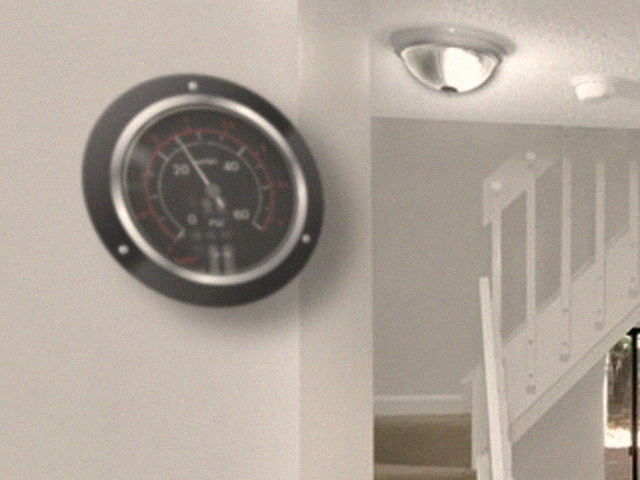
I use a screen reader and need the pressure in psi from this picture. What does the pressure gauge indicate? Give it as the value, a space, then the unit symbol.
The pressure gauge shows 25 psi
